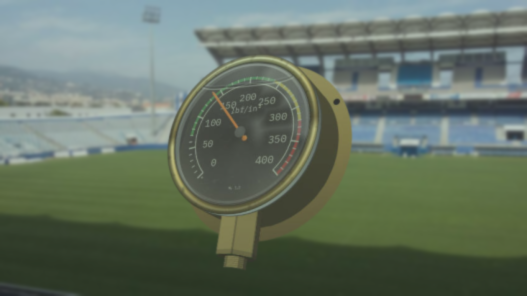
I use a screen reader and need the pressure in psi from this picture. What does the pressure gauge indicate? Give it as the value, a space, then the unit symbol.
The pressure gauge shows 140 psi
